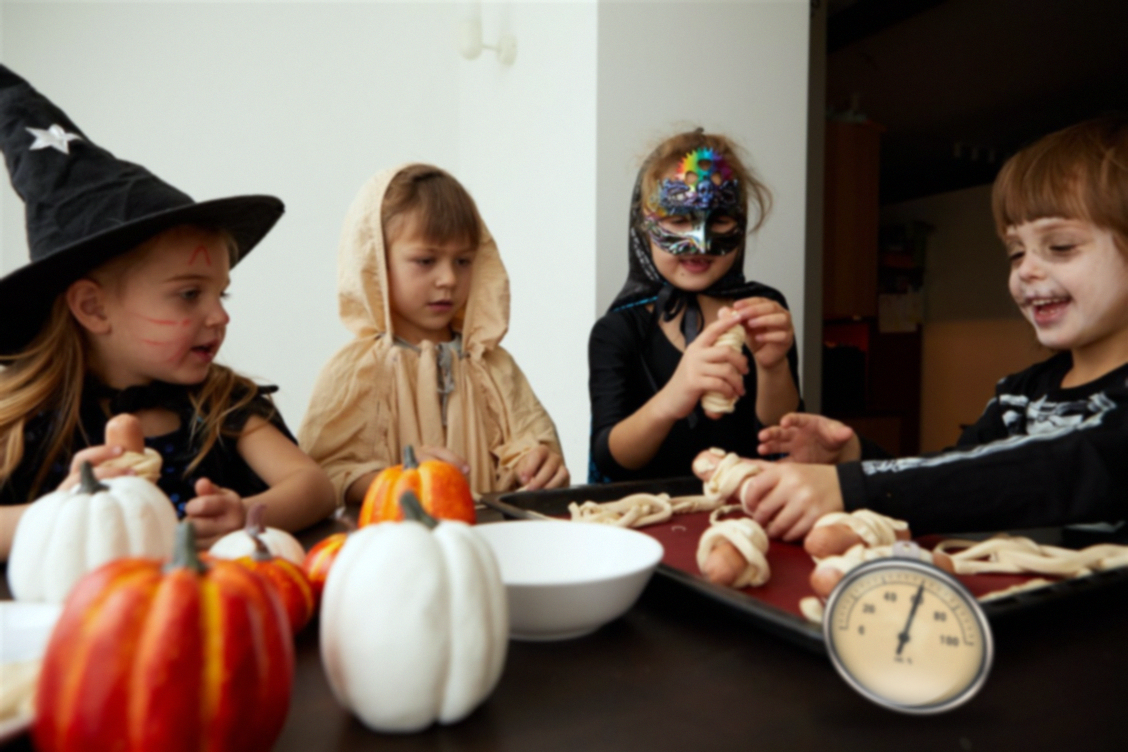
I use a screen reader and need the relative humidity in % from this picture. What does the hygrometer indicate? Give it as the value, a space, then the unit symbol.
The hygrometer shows 60 %
